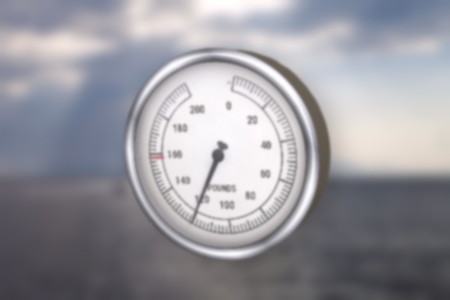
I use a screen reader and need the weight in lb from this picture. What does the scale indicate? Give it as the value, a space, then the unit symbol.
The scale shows 120 lb
